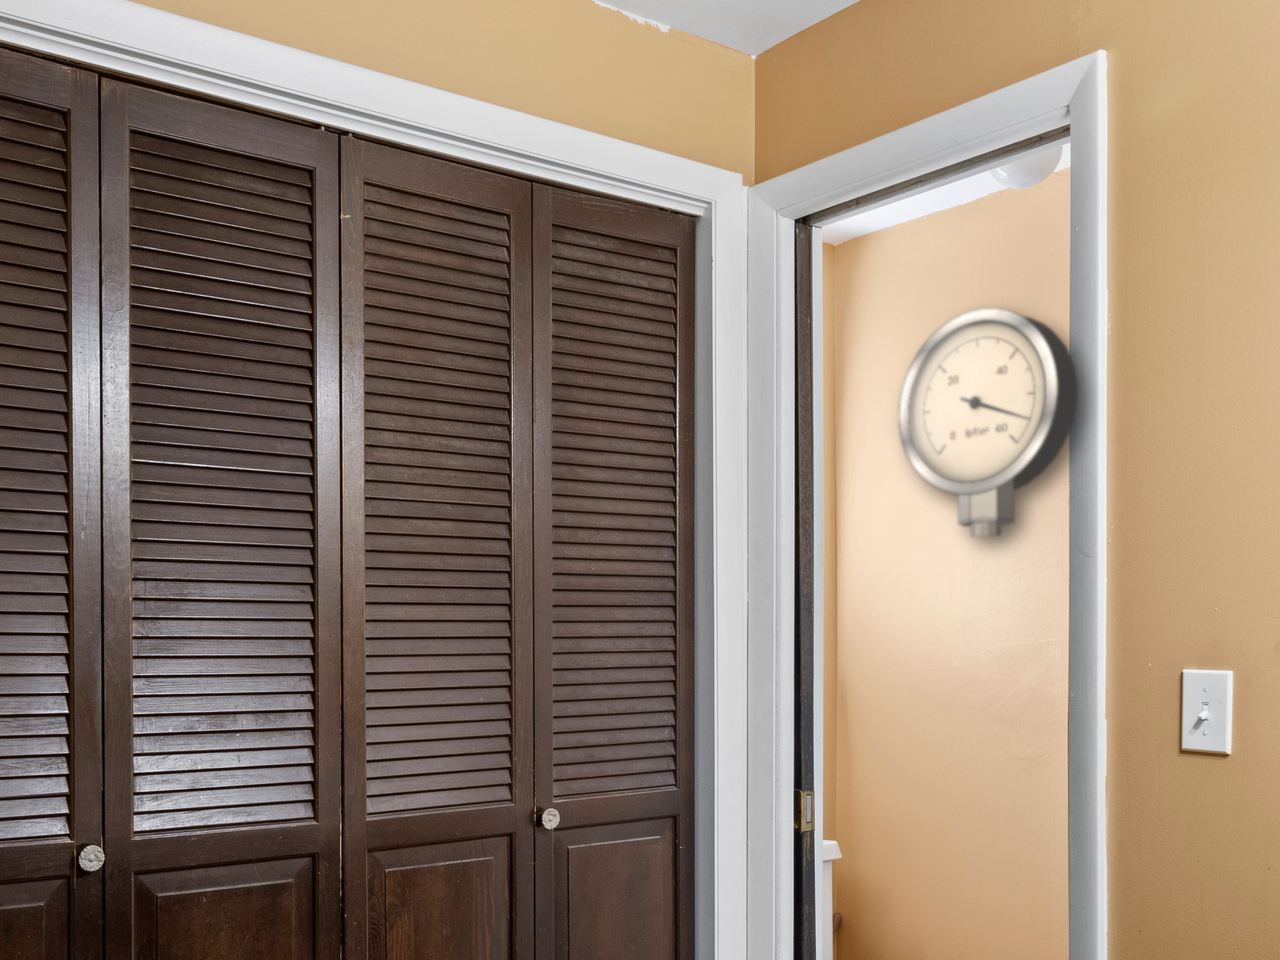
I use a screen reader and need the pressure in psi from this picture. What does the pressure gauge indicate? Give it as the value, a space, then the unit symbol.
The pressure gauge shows 55 psi
